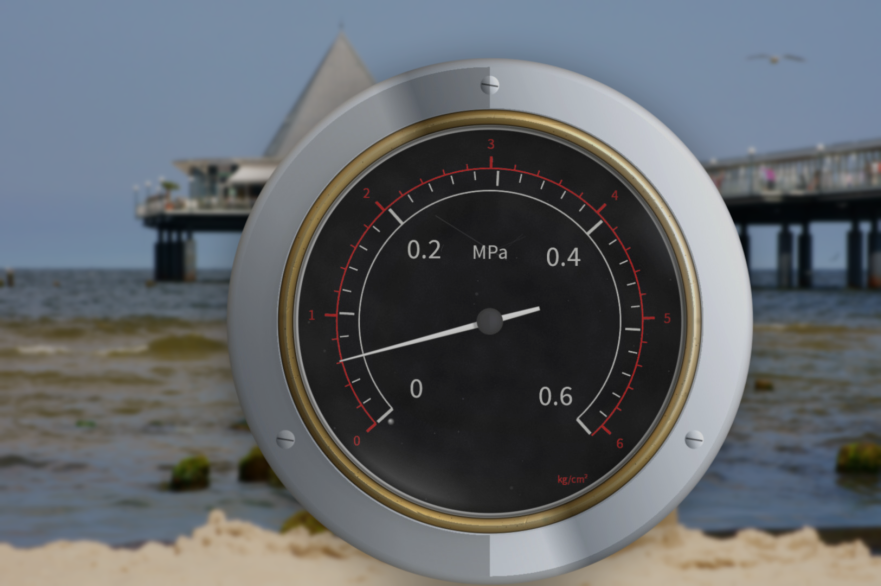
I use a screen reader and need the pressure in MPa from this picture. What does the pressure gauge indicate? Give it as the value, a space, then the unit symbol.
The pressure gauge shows 0.06 MPa
